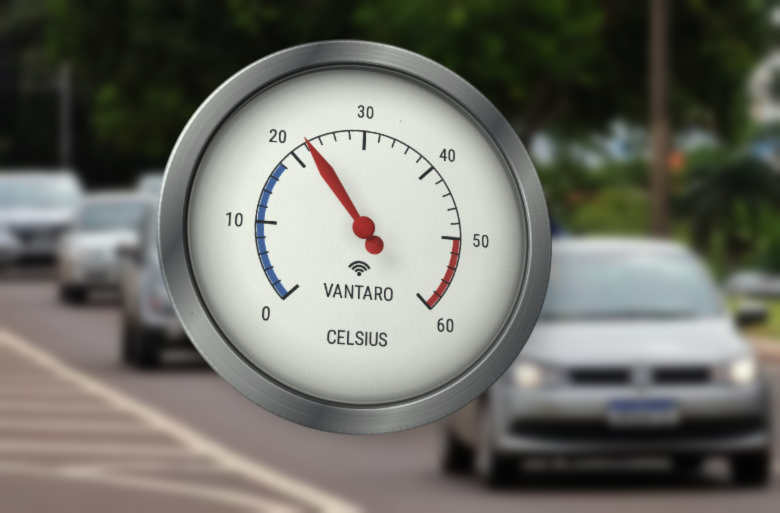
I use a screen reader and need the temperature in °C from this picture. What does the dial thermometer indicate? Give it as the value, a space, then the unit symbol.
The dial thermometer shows 22 °C
